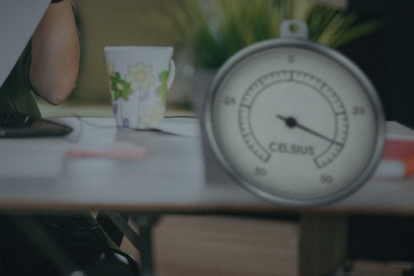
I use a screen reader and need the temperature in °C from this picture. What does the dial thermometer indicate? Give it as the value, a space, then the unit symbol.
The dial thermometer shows 37.5 °C
